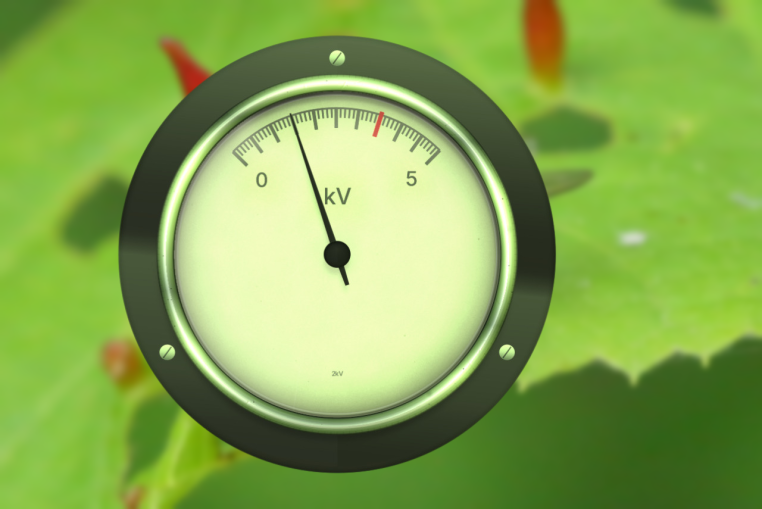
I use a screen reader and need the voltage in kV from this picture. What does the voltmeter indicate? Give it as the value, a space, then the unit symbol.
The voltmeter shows 1.5 kV
